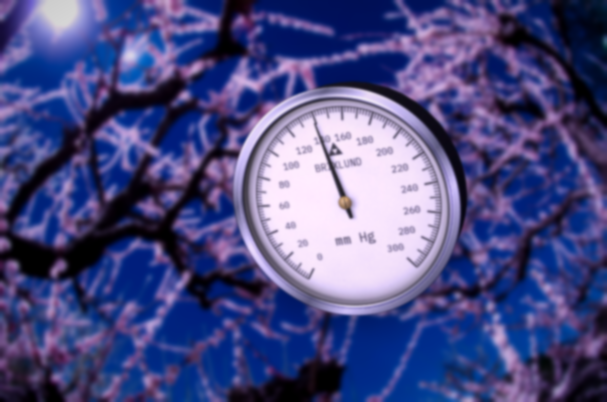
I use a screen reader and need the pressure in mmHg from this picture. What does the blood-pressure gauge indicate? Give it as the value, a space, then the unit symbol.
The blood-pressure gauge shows 140 mmHg
